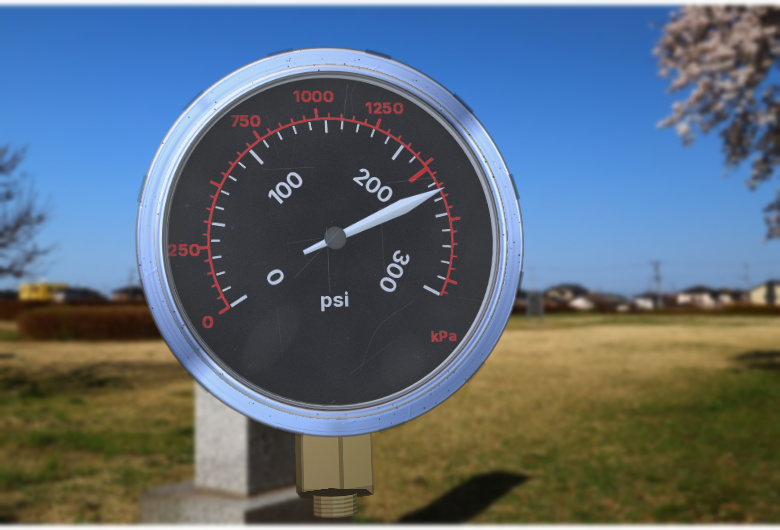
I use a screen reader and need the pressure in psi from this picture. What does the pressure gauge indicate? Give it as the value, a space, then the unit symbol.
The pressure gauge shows 235 psi
